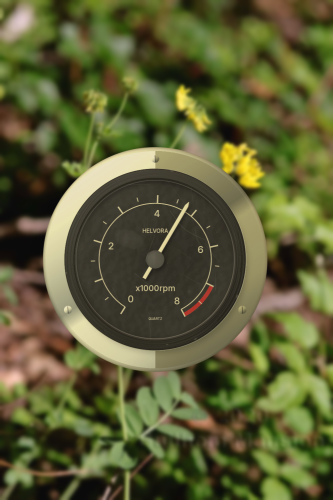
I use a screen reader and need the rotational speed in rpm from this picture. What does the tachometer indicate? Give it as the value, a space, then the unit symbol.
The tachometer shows 4750 rpm
